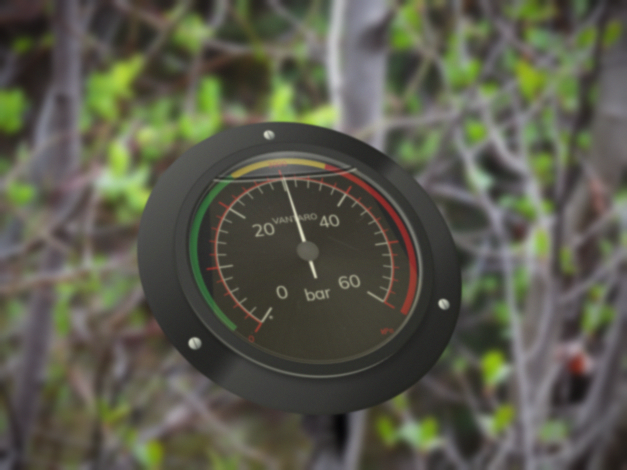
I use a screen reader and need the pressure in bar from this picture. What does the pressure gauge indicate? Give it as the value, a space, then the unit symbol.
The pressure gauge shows 30 bar
